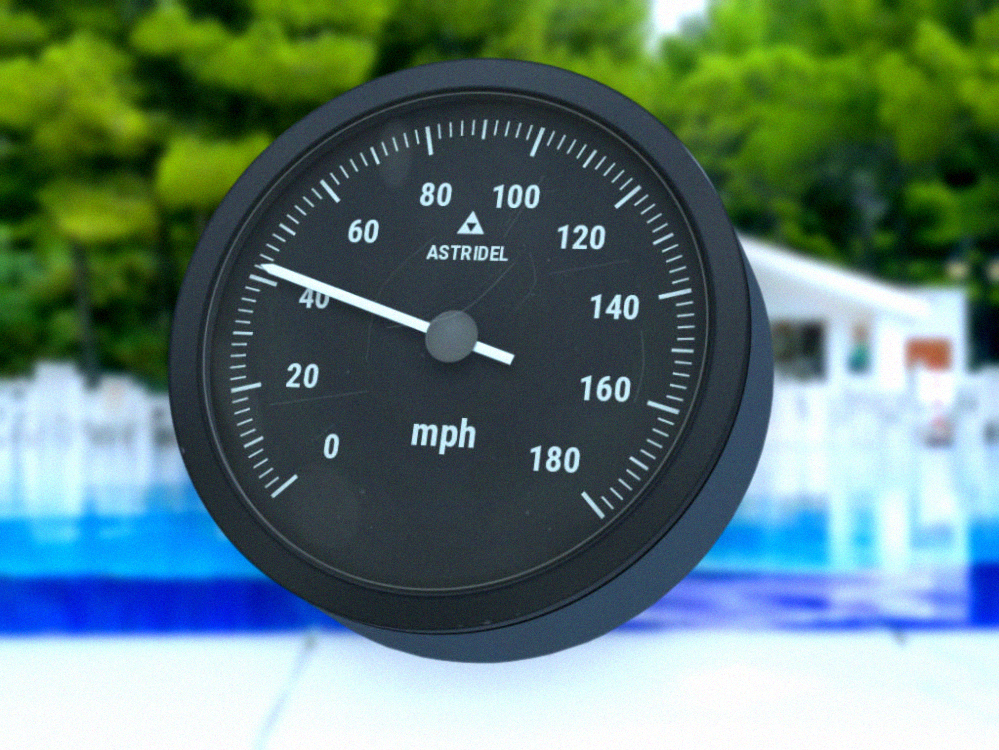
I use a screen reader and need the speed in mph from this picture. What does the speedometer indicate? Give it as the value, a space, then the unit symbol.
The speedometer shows 42 mph
